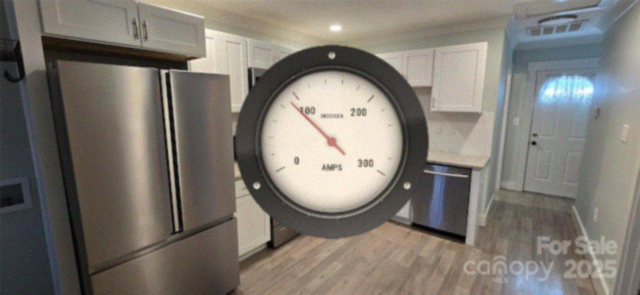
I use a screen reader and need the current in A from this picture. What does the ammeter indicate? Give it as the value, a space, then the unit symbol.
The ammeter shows 90 A
